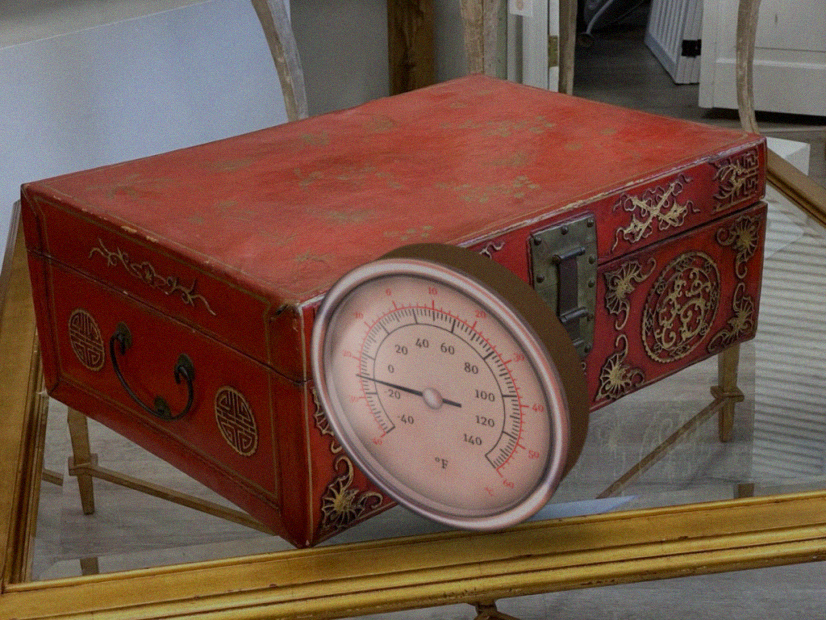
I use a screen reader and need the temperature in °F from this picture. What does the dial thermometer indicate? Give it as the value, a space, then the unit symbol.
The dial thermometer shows -10 °F
